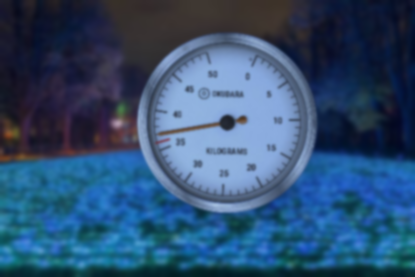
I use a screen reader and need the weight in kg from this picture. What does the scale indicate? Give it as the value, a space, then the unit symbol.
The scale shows 37 kg
